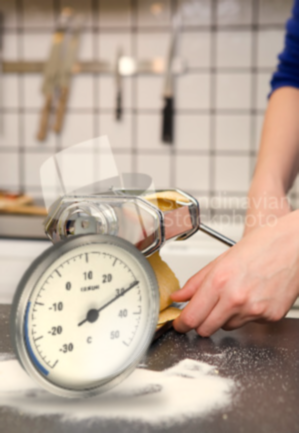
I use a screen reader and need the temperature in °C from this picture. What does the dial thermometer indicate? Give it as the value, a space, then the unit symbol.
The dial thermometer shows 30 °C
